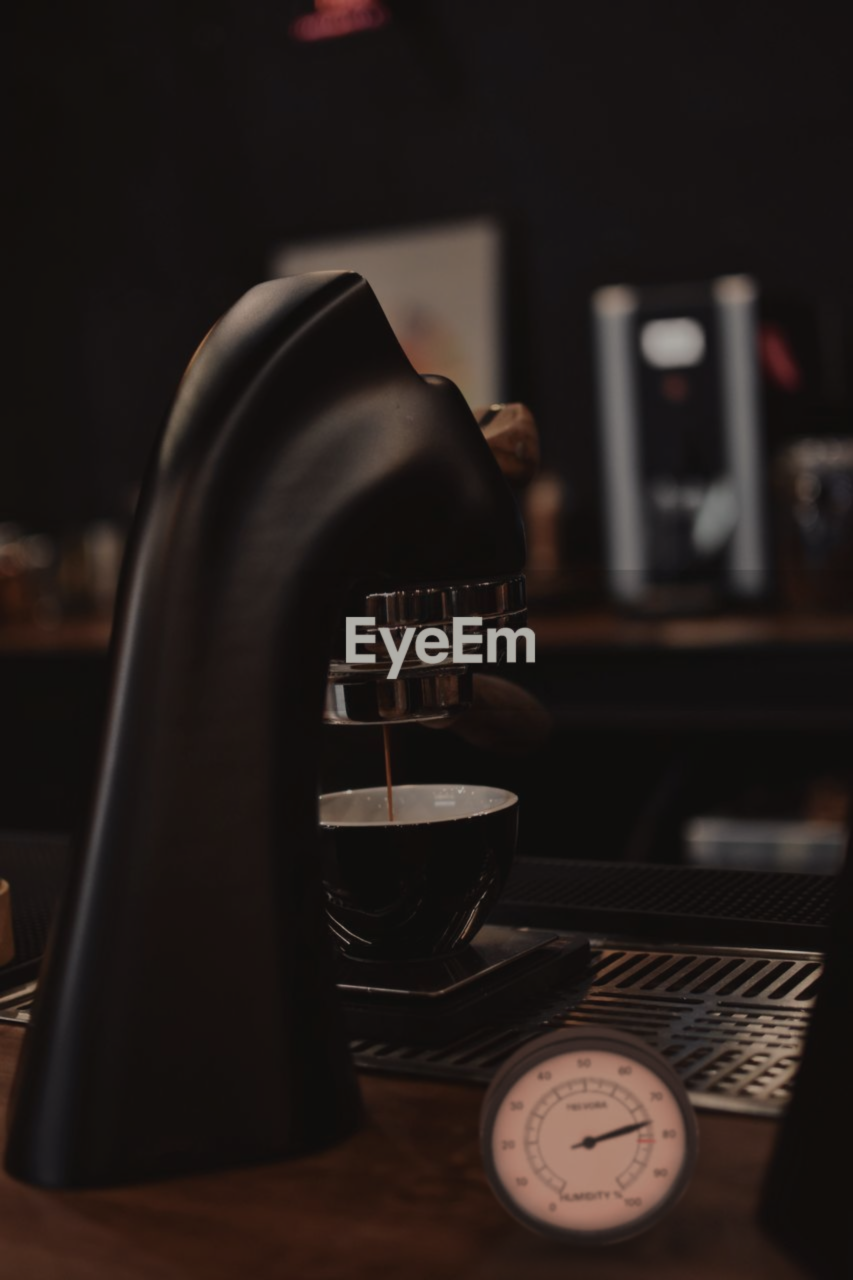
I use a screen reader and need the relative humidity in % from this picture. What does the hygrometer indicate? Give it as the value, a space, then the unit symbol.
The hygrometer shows 75 %
